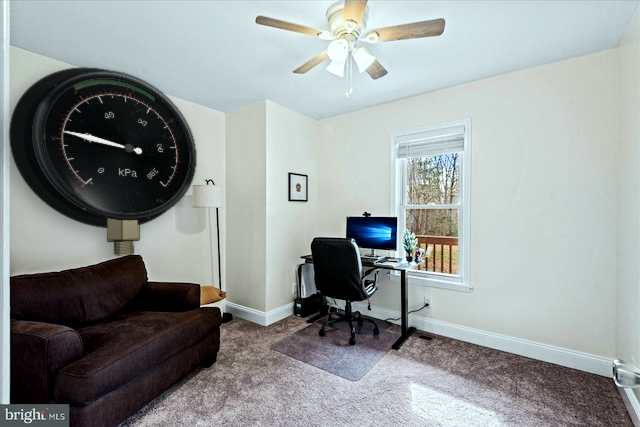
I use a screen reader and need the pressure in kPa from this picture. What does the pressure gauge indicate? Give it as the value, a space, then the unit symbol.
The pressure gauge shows 20 kPa
